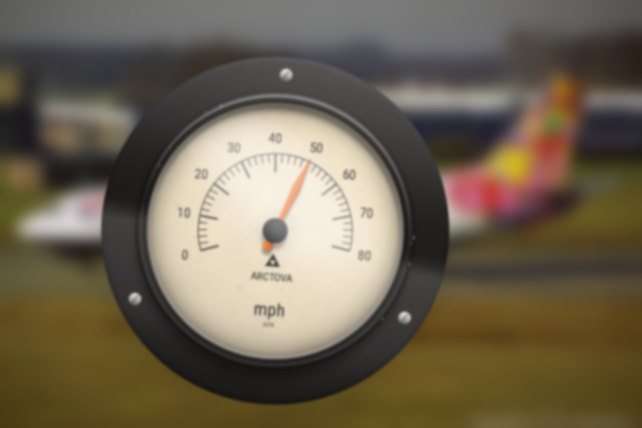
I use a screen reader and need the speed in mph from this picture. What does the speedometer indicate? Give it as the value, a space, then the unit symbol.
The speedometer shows 50 mph
